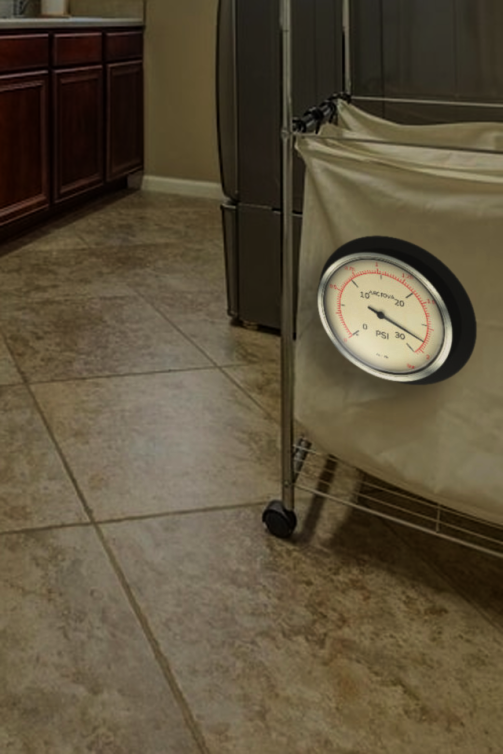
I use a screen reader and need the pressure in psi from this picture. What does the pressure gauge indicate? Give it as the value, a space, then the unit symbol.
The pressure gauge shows 27.5 psi
